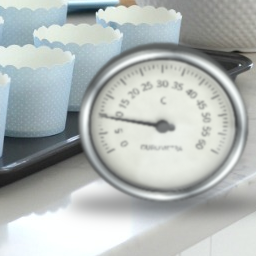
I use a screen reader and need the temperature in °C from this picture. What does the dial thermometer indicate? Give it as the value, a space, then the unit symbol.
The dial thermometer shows 10 °C
